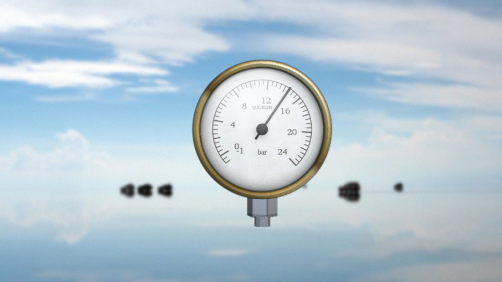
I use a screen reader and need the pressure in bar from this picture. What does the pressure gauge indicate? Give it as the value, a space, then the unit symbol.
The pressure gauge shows 14.5 bar
